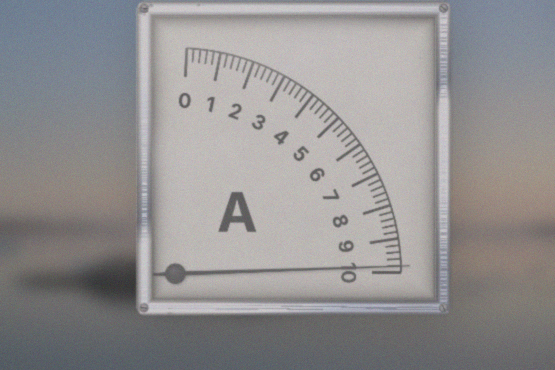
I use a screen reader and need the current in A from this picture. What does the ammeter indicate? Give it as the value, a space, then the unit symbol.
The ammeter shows 9.8 A
